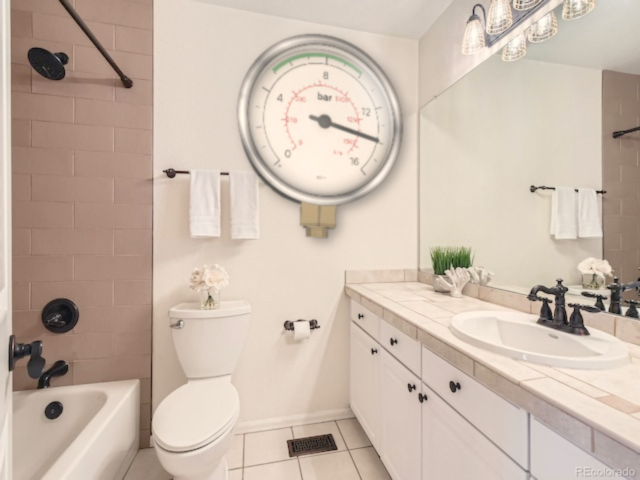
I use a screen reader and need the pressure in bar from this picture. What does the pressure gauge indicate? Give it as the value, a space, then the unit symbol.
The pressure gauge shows 14 bar
